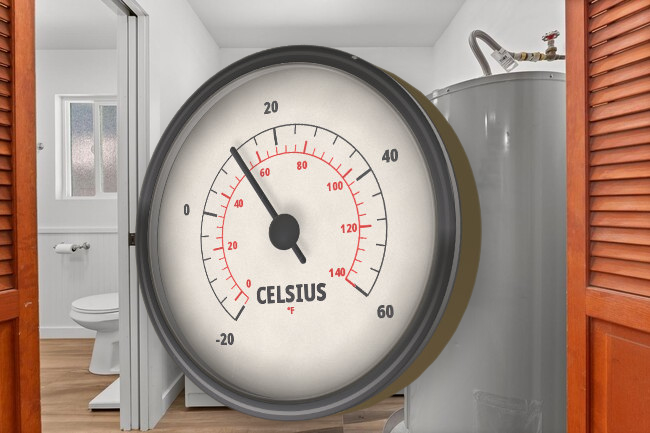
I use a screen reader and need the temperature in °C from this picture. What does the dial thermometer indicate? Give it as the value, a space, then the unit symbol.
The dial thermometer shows 12 °C
